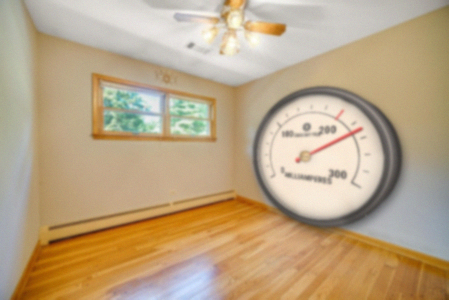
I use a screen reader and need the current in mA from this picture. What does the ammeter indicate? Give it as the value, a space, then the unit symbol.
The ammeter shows 230 mA
